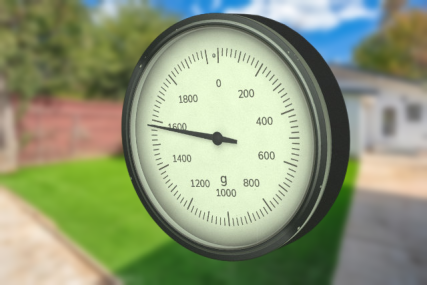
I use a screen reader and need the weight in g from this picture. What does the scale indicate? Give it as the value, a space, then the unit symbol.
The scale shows 1580 g
